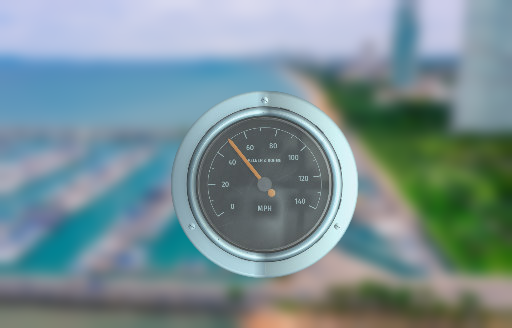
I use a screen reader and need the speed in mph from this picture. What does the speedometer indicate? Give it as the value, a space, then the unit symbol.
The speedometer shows 50 mph
